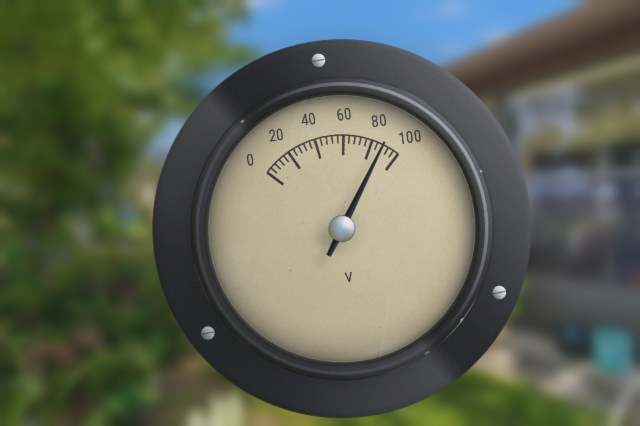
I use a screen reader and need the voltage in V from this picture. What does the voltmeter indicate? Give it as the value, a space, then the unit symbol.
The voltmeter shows 88 V
